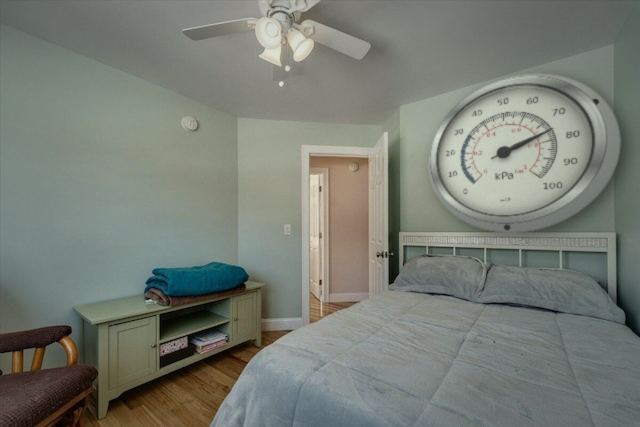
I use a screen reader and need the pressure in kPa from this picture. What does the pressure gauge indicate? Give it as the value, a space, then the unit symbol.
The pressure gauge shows 75 kPa
